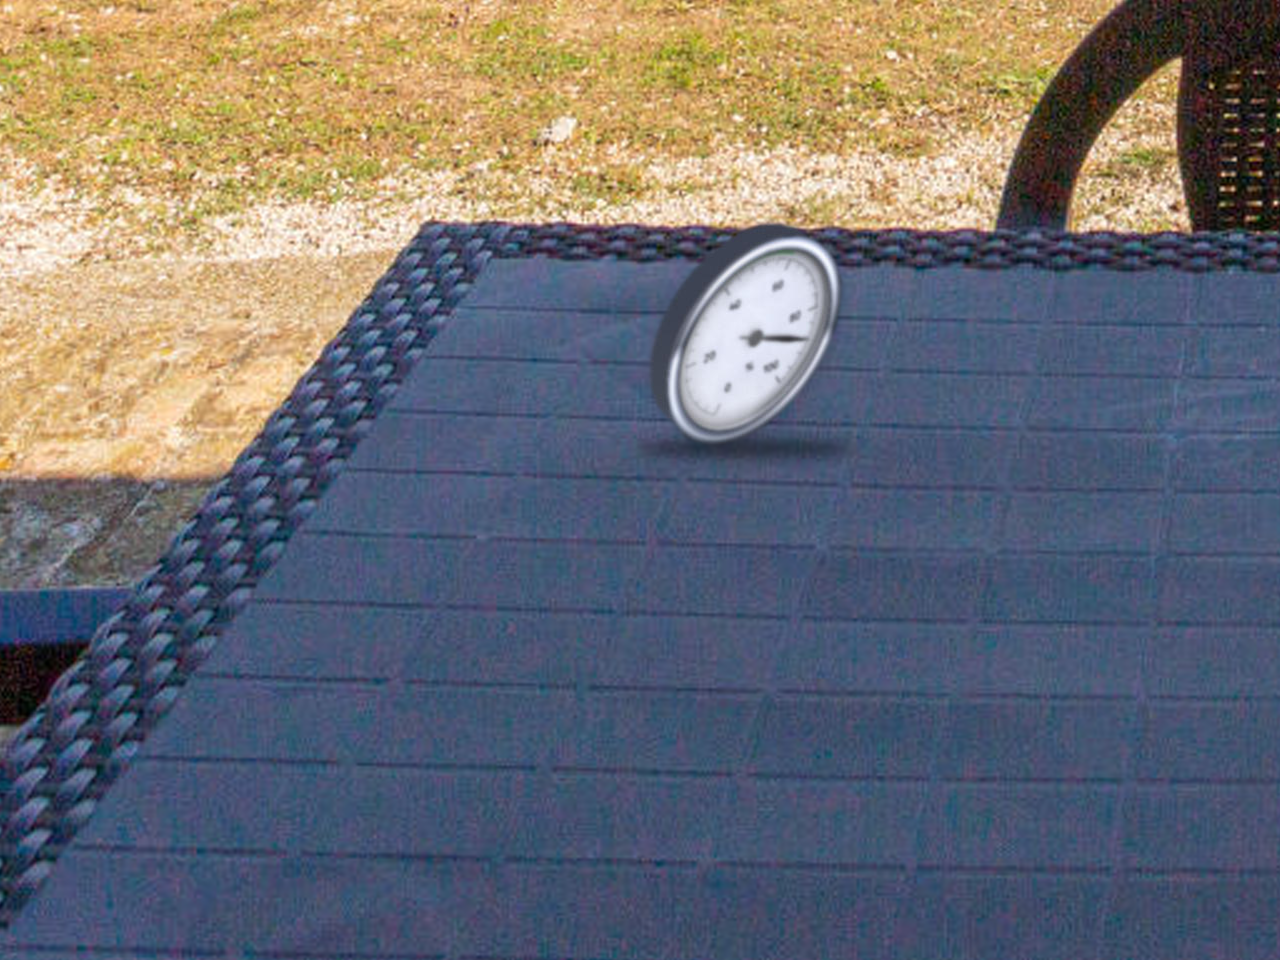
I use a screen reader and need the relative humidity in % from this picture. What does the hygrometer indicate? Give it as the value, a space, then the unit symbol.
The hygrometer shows 88 %
